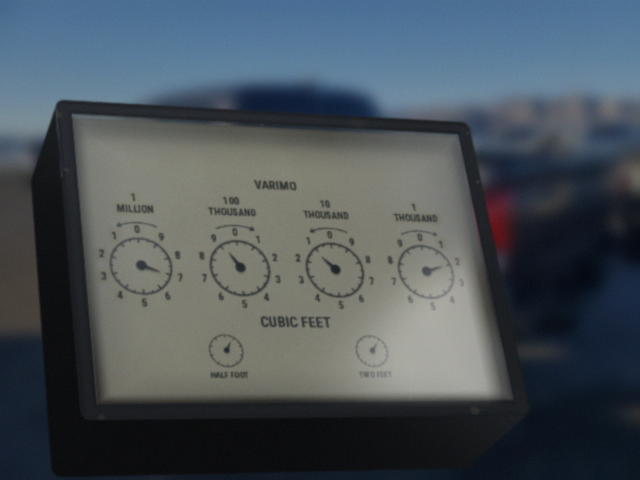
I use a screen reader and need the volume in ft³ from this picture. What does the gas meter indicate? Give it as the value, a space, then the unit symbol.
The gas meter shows 691200 ft³
